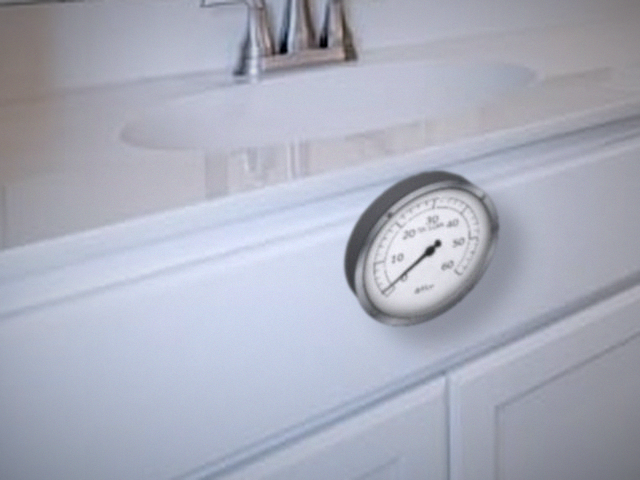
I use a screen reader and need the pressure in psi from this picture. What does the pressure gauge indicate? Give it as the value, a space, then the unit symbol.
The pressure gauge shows 2 psi
